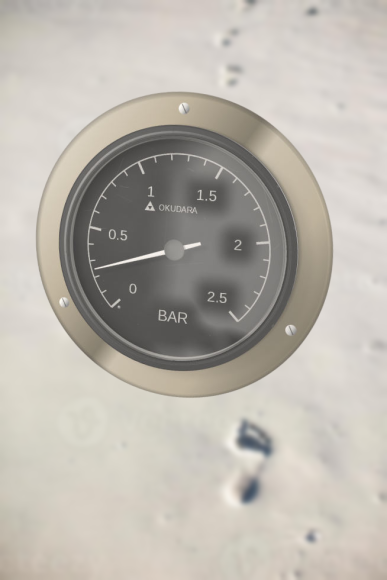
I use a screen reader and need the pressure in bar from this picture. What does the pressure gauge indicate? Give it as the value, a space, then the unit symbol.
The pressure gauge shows 0.25 bar
